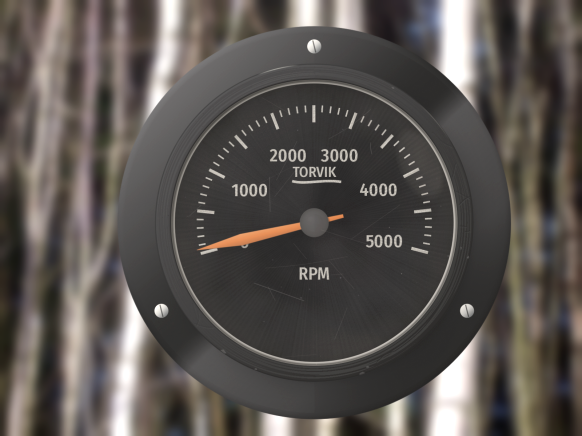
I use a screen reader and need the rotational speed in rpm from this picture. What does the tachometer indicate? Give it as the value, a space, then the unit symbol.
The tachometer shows 50 rpm
